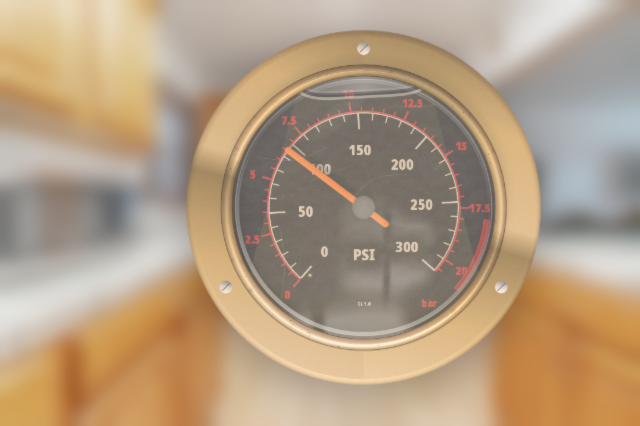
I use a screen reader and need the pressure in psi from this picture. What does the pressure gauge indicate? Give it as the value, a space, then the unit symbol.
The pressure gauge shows 95 psi
